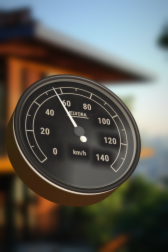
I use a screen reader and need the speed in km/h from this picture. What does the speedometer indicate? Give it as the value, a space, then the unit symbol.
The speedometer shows 55 km/h
